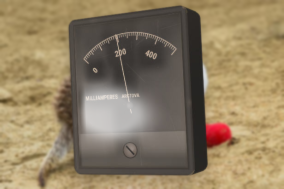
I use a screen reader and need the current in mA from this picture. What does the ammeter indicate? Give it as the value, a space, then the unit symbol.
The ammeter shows 200 mA
